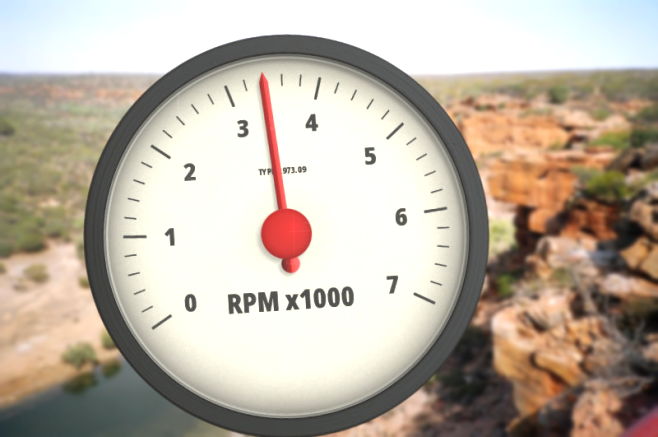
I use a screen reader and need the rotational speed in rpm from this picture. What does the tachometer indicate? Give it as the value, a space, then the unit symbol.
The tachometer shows 3400 rpm
